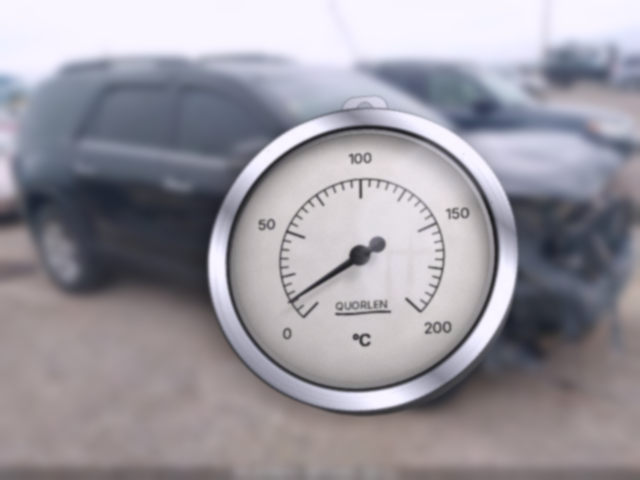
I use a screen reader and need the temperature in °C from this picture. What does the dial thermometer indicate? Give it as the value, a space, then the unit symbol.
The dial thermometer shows 10 °C
